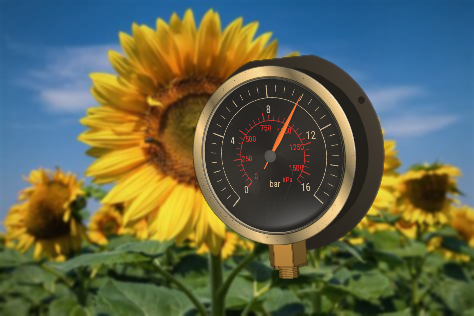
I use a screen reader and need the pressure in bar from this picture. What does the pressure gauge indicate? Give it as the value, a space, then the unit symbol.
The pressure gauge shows 10 bar
